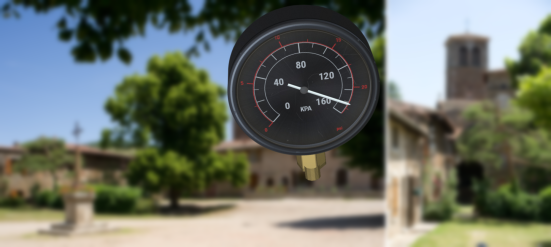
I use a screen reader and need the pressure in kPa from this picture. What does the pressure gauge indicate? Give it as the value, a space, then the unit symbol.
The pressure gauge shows 150 kPa
